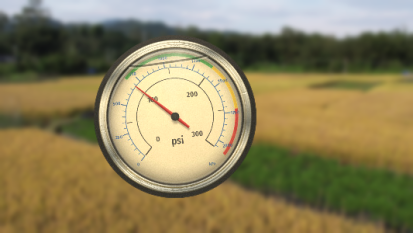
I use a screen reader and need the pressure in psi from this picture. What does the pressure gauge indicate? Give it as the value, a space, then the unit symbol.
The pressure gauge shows 100 psi
